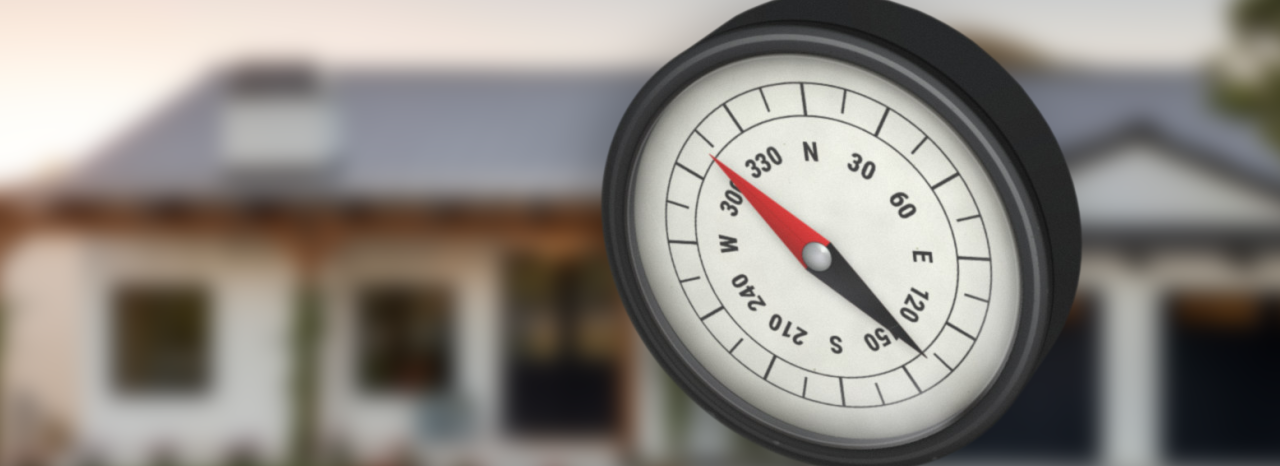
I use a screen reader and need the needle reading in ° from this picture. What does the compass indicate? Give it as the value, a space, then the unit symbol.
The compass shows 315 °
